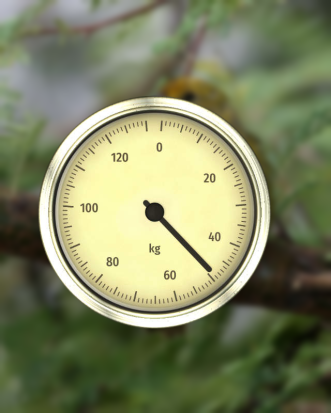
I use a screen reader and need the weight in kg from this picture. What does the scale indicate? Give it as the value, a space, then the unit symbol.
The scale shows 49 kg
